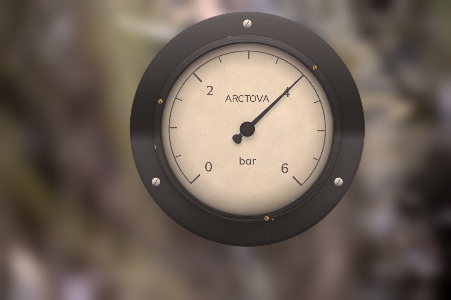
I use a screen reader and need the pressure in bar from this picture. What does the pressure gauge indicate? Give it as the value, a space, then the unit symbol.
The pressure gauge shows 4 bar
